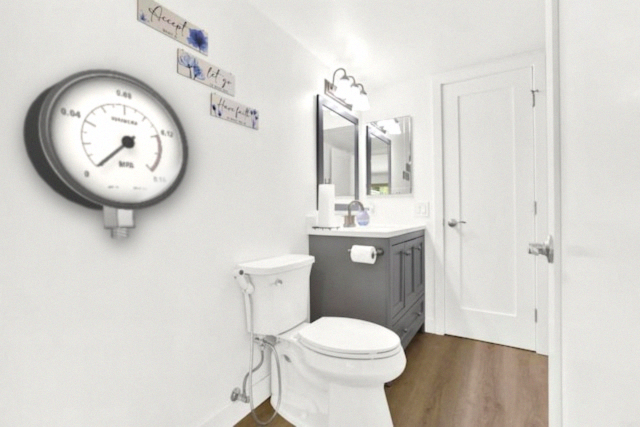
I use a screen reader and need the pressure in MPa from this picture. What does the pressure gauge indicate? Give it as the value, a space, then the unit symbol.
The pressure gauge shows 0 MPa
